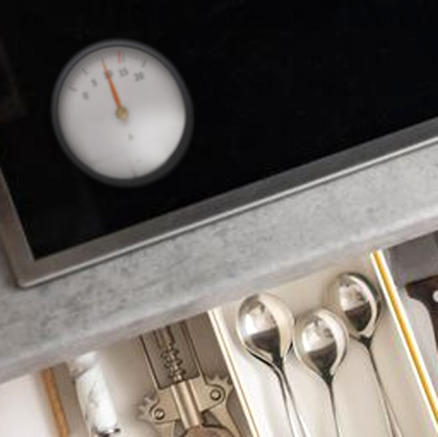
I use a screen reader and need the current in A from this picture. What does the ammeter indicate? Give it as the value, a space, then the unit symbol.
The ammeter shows 10 A
